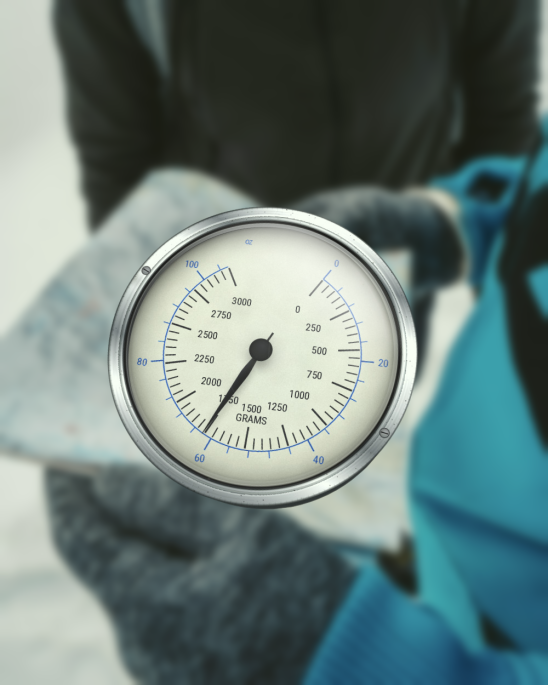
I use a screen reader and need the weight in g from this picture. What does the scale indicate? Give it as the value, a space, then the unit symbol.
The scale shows 1750 g
